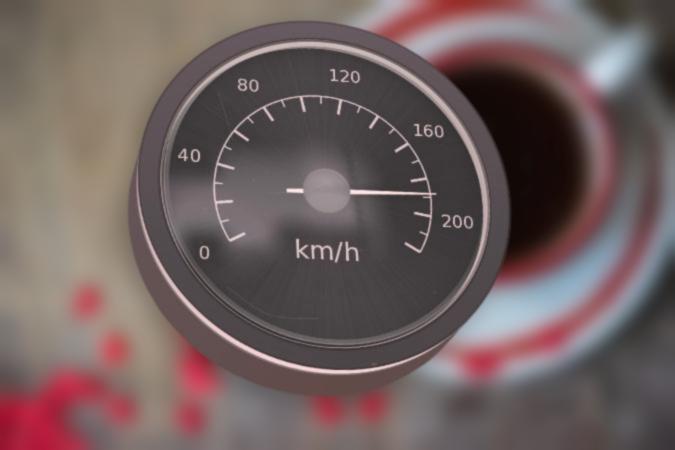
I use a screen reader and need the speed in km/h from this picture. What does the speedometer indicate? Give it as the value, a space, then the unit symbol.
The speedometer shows 190 km/h
